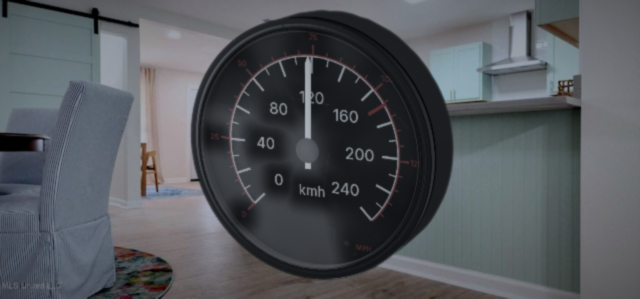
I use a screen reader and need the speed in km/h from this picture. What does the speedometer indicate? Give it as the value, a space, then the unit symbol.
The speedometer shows 120 km/h
